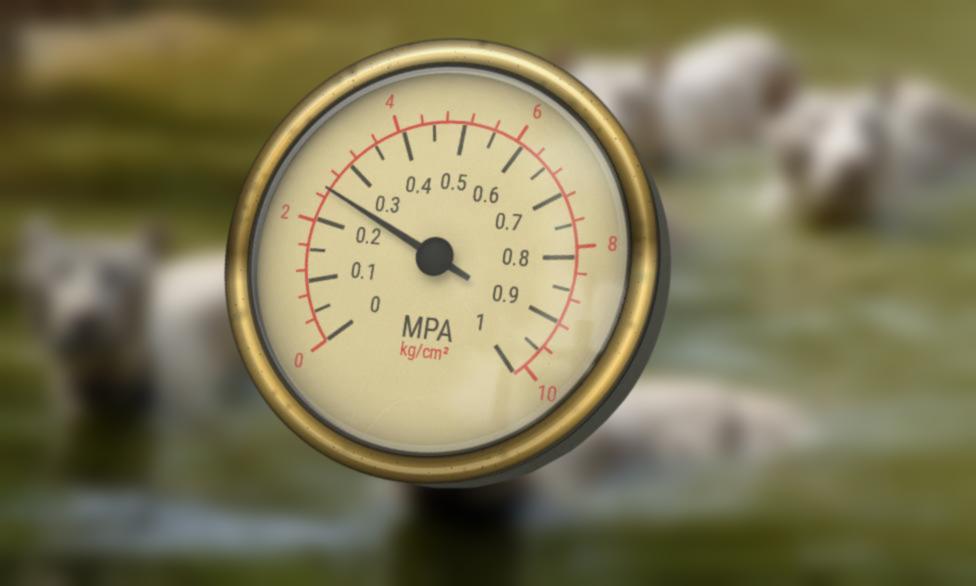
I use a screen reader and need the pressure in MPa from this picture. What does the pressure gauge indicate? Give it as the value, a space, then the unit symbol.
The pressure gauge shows 0.25 MPa
